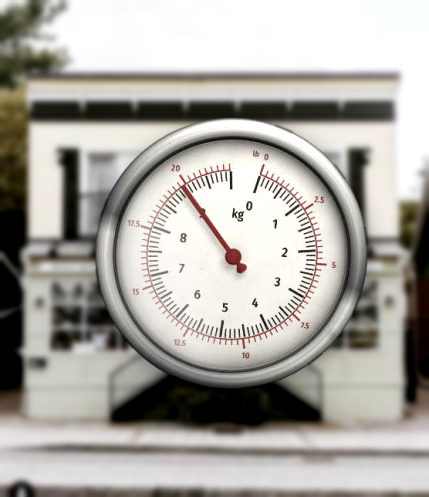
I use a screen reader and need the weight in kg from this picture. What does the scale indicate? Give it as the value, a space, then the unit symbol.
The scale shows 9 kg
